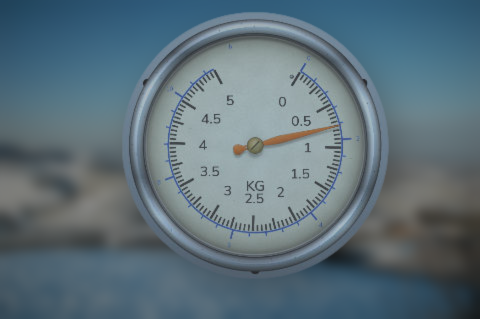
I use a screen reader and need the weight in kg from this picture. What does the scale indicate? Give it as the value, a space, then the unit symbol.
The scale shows 0.75 kg
